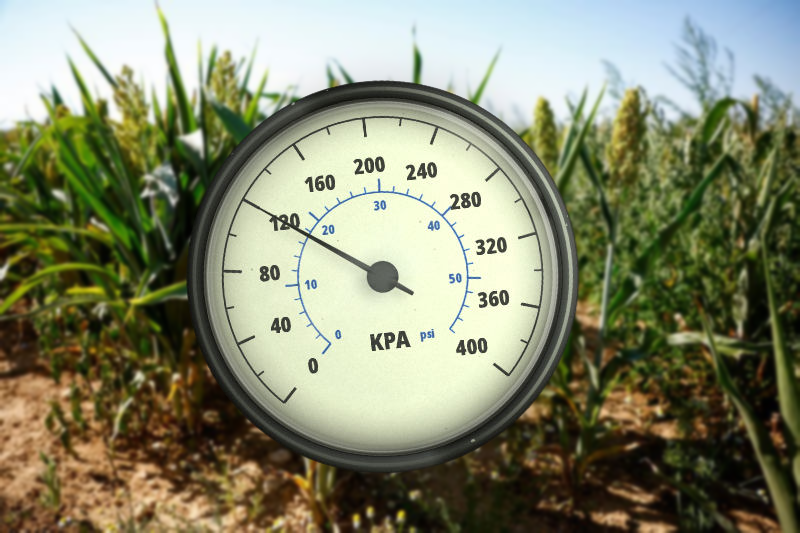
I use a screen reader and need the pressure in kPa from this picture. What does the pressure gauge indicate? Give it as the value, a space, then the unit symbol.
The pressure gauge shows 120 kPa
